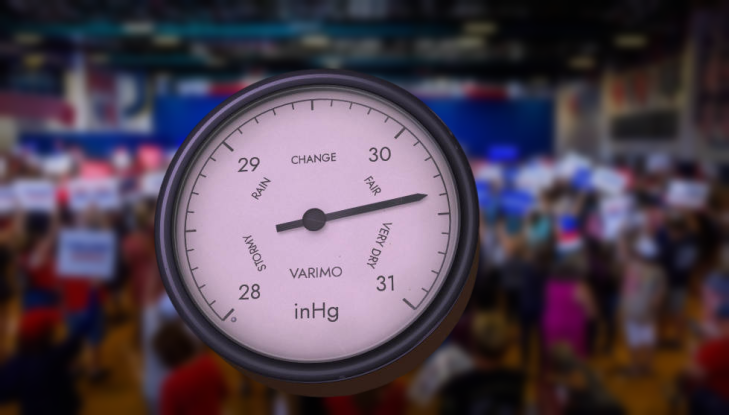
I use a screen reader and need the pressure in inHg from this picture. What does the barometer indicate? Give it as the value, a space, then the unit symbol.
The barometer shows 30.4 inHg
